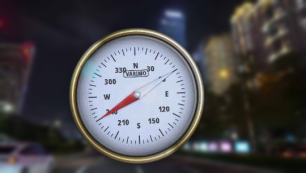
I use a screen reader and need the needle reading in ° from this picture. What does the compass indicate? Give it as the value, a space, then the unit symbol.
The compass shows 240 °
